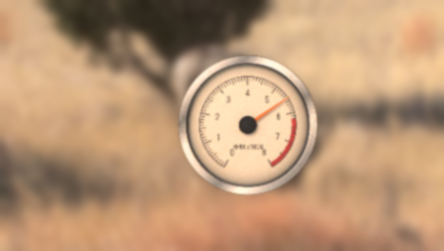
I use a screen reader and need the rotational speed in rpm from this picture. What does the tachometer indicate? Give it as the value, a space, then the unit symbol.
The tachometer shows 5500 rpm
